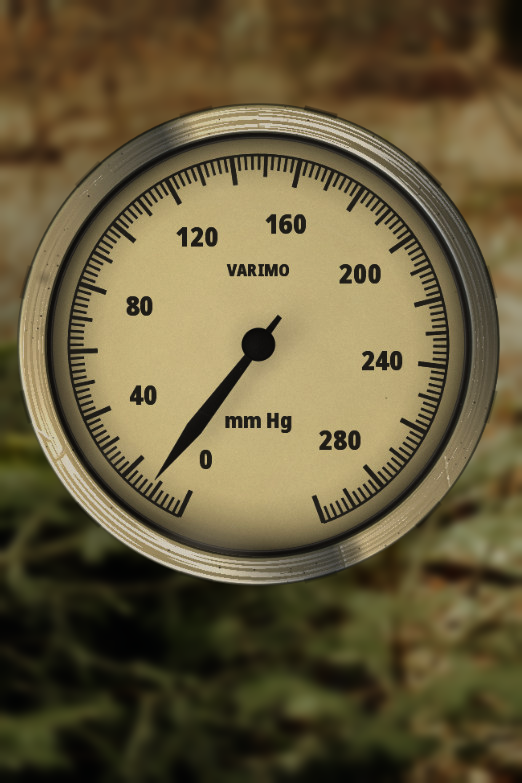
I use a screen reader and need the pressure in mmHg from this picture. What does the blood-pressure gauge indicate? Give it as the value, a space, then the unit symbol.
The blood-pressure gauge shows 12 mmHg
